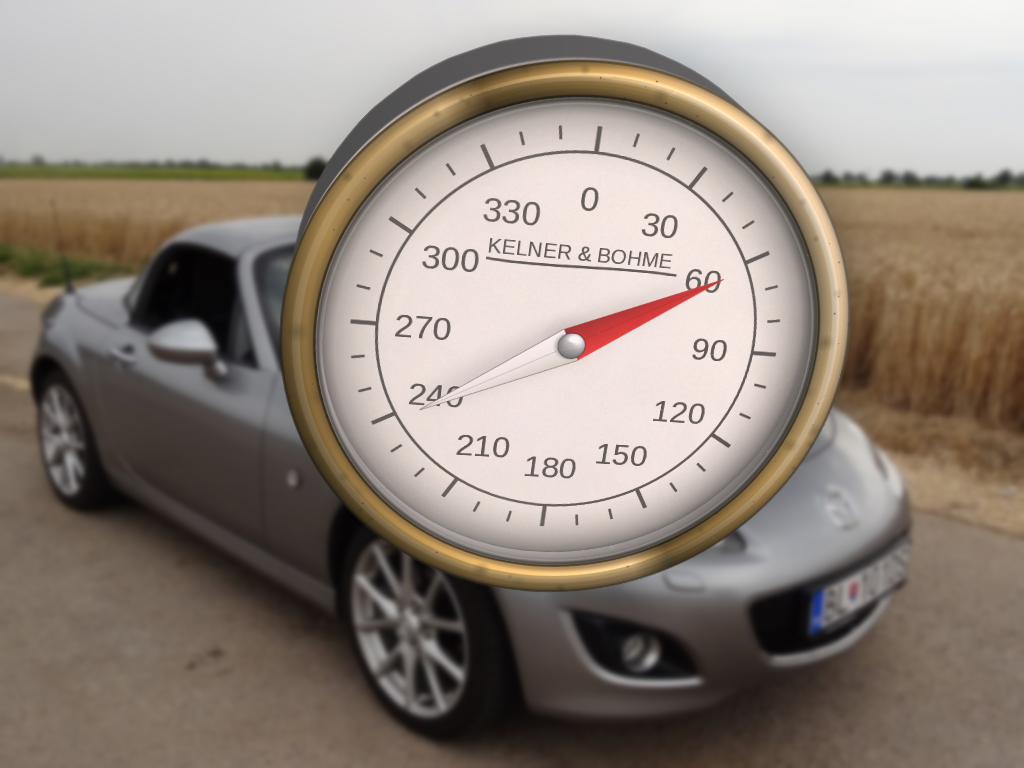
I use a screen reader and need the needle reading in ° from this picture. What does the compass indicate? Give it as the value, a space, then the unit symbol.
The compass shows 60 °
